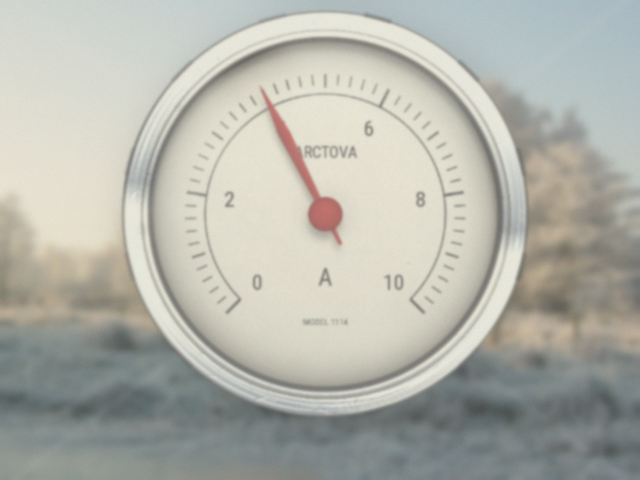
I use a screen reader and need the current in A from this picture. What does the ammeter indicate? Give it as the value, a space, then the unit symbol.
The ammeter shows 4 A
